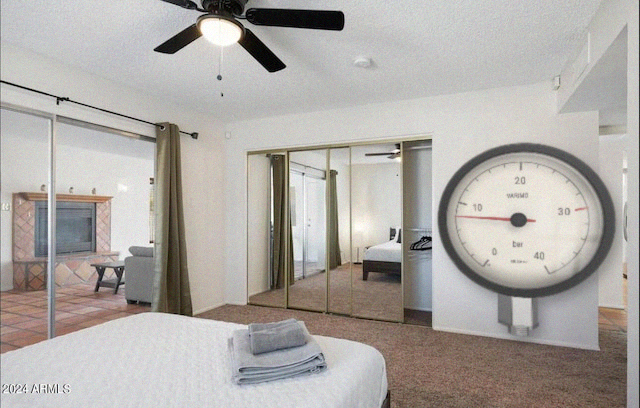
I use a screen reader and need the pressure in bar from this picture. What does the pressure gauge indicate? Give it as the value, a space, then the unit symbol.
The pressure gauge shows 8 bar
